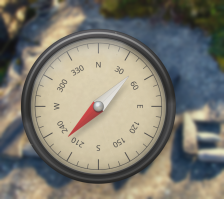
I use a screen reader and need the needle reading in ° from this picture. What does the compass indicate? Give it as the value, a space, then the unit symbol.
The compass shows 225 °
